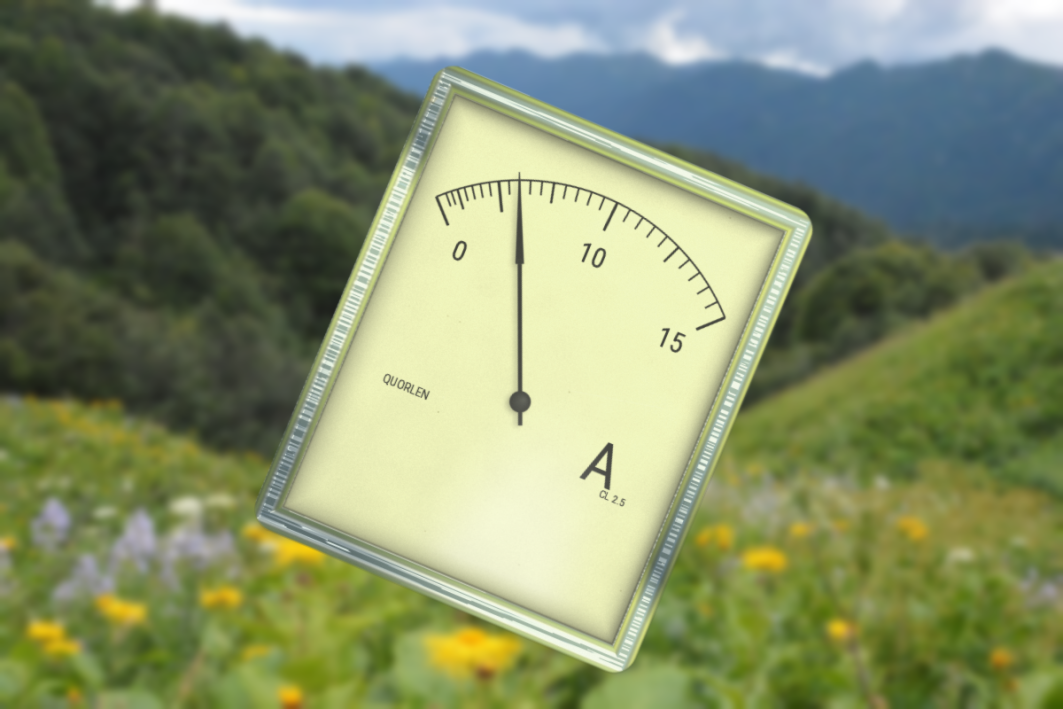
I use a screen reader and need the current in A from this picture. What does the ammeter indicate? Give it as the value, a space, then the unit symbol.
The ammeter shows 6 A
